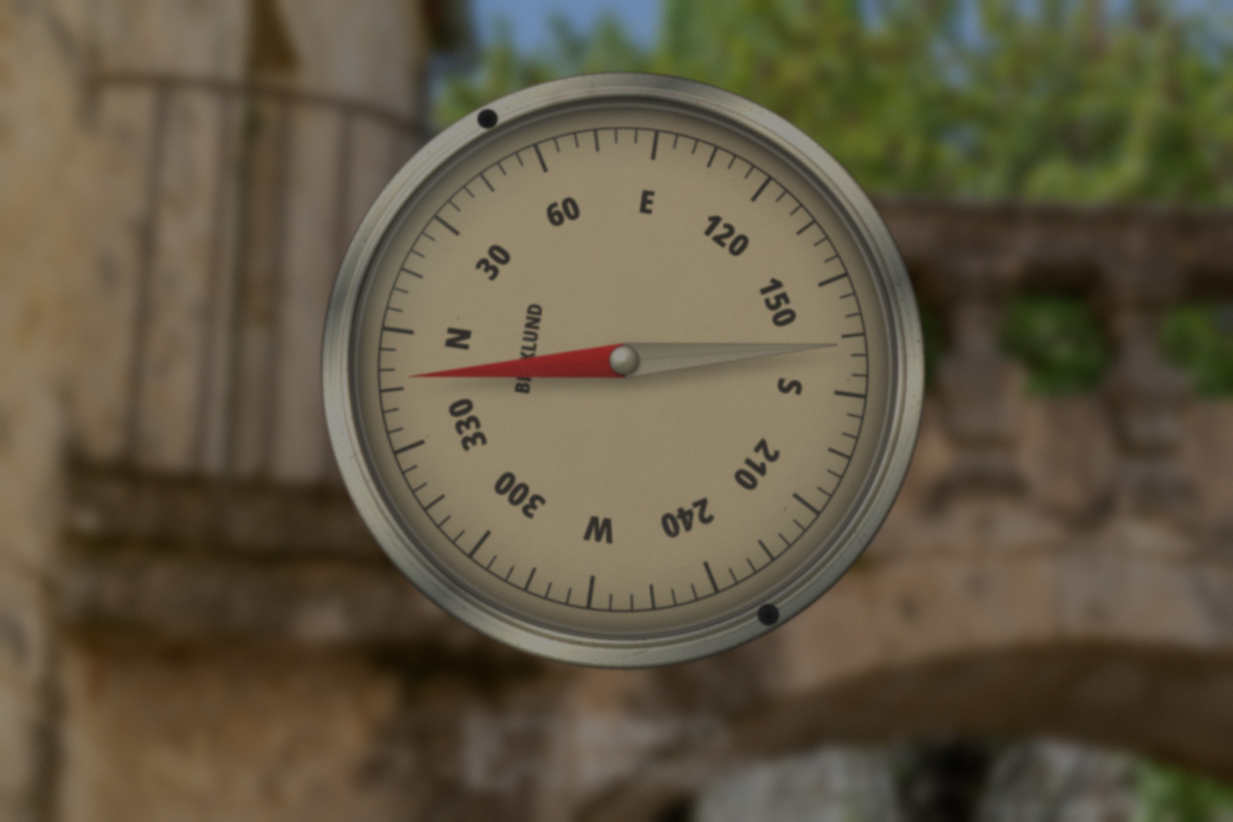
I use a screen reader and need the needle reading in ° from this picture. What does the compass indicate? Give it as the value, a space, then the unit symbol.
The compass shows 347.5 °
